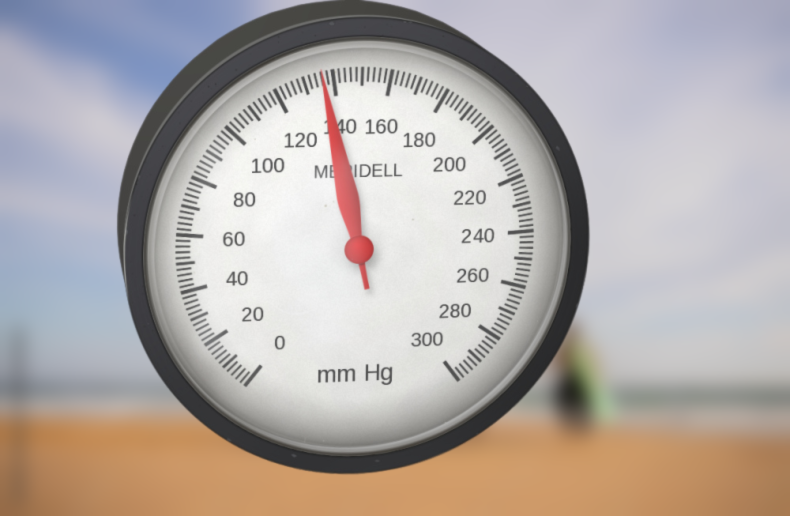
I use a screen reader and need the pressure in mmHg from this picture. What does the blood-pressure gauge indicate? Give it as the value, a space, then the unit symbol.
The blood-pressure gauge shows 136 mmHg
